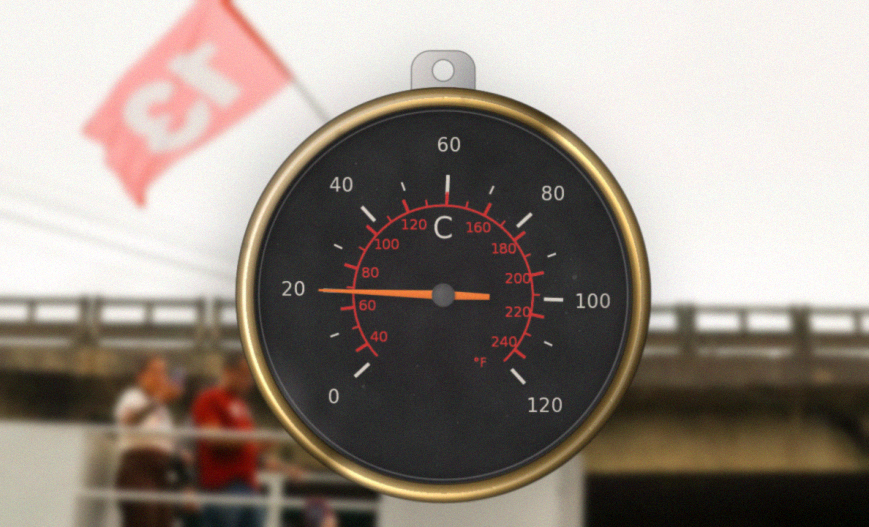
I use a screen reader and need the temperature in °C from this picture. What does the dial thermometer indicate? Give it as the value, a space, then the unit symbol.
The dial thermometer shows 20 °C
